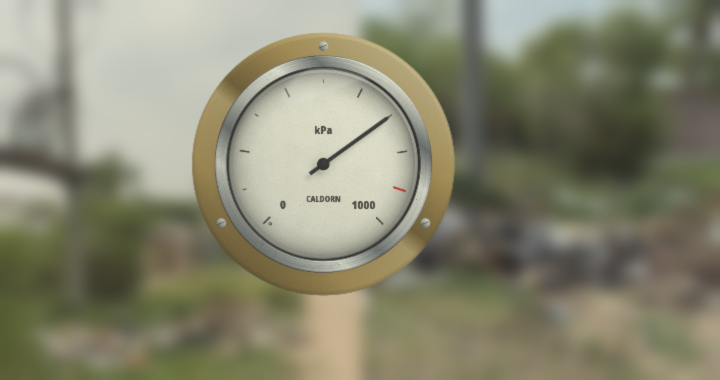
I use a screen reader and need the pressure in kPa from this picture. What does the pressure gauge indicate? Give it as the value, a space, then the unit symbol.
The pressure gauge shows 700 kPa
